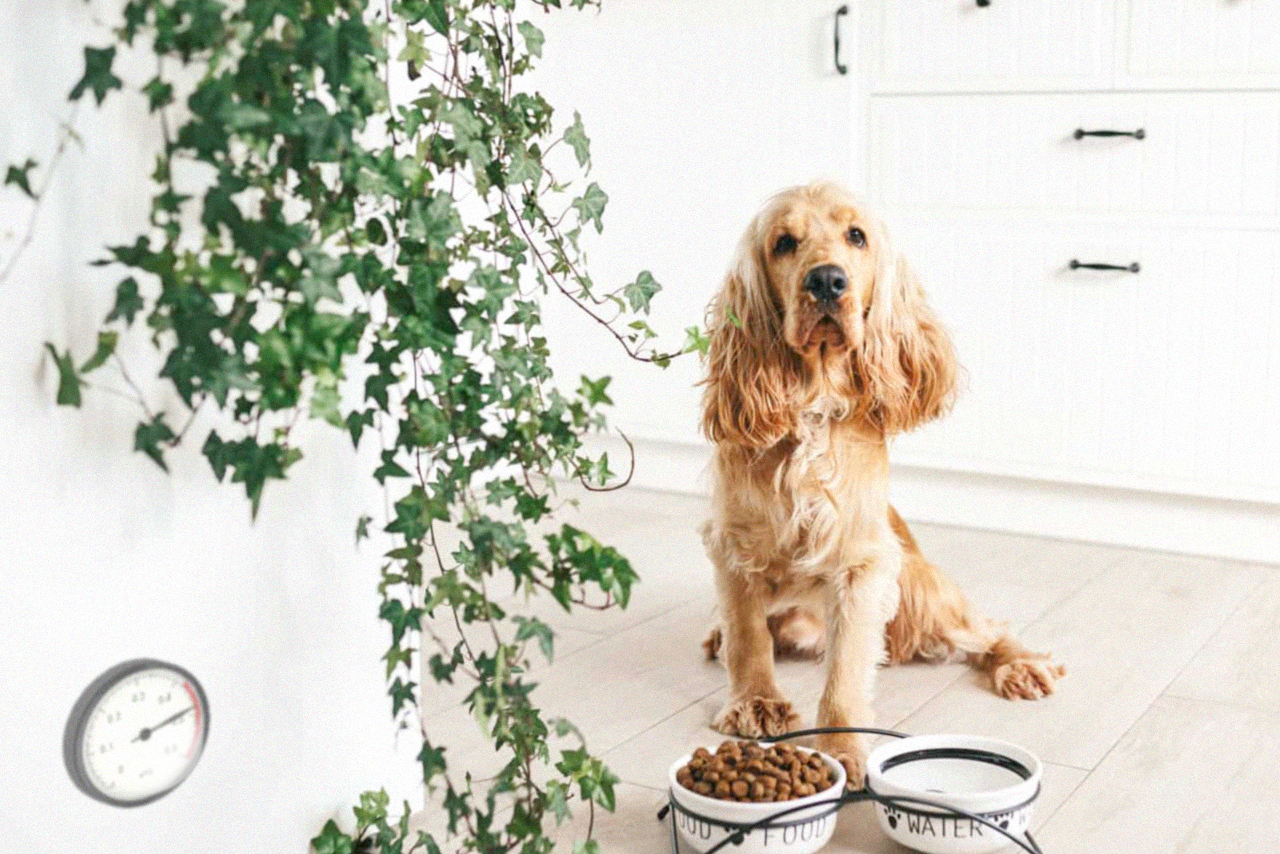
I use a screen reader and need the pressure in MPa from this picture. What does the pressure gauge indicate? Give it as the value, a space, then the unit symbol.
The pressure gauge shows 0.48 MPa
